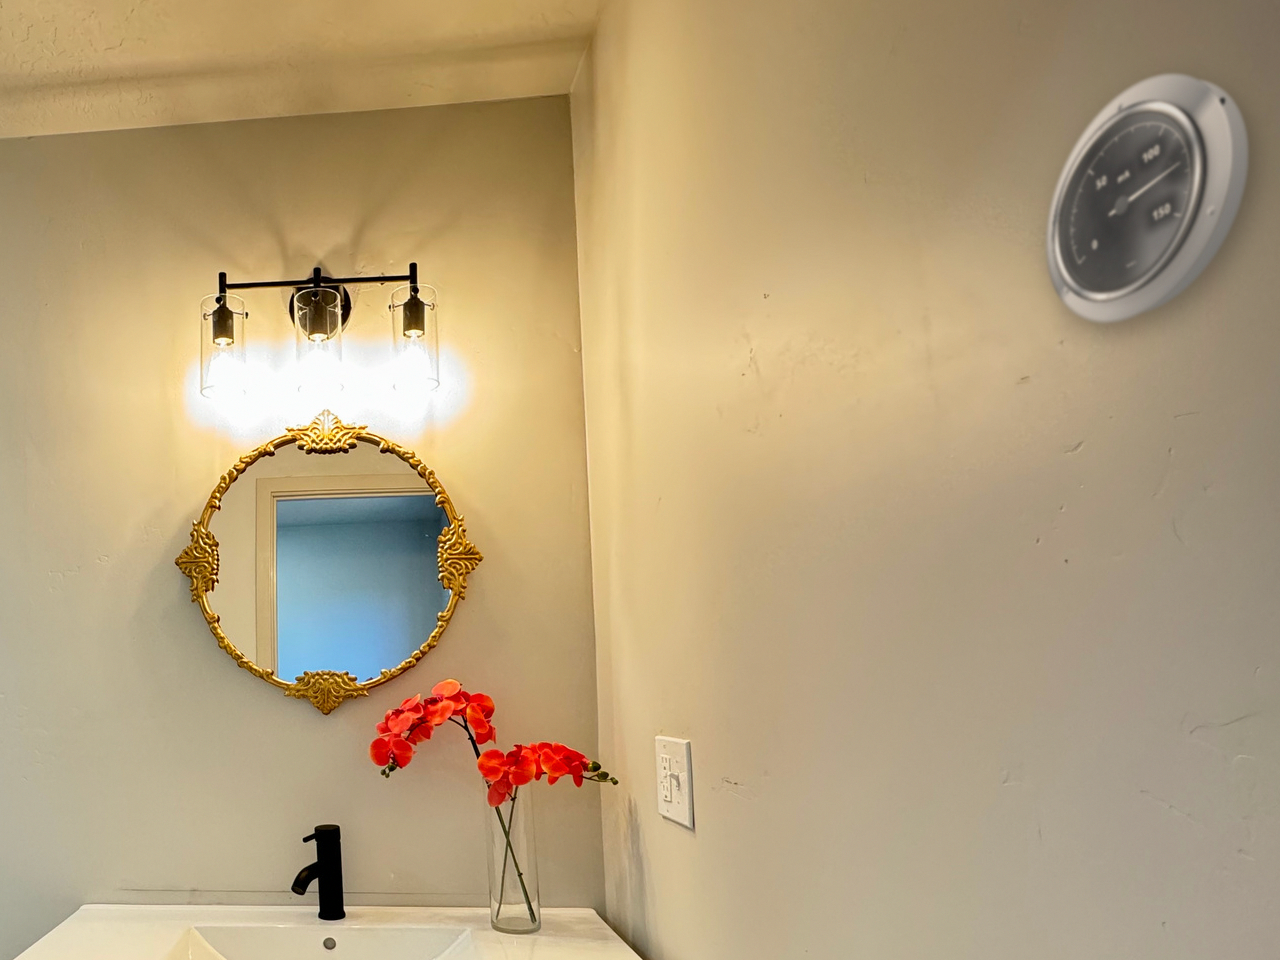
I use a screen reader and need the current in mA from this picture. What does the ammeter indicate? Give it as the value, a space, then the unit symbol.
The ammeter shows 125 mA
